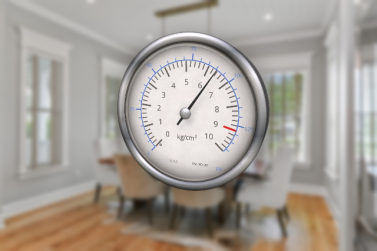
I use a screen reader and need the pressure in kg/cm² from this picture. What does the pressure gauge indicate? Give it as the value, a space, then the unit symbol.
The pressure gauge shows 6.4 kg/cm²
